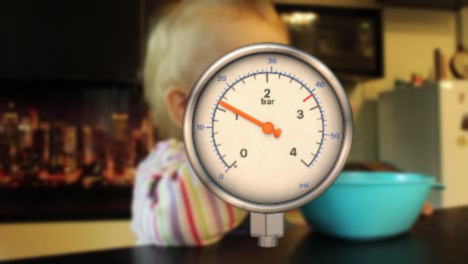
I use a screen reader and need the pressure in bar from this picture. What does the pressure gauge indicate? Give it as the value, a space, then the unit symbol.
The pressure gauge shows 1.1 bar
